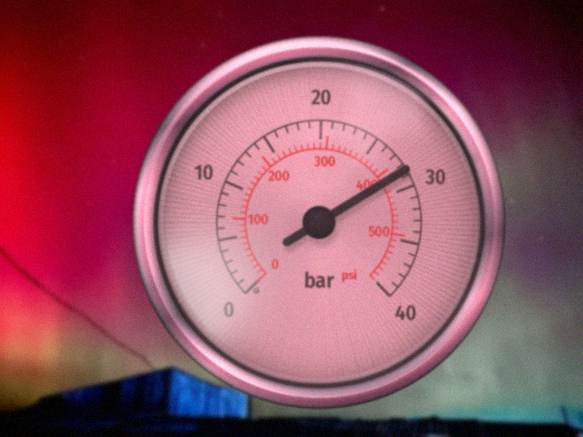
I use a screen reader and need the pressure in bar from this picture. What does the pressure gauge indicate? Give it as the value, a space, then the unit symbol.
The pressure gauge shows 28.5 bar
